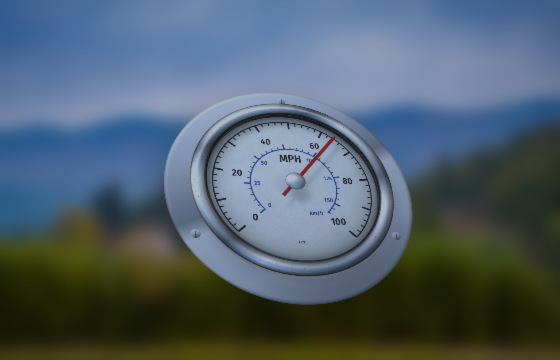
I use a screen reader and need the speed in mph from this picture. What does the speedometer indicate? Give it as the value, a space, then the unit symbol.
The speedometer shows 64 mph
